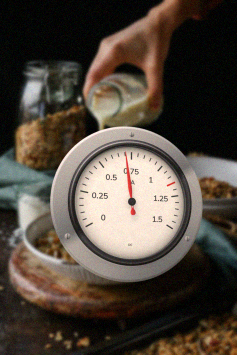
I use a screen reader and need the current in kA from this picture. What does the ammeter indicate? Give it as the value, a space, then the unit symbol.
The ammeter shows 0.7 kA
